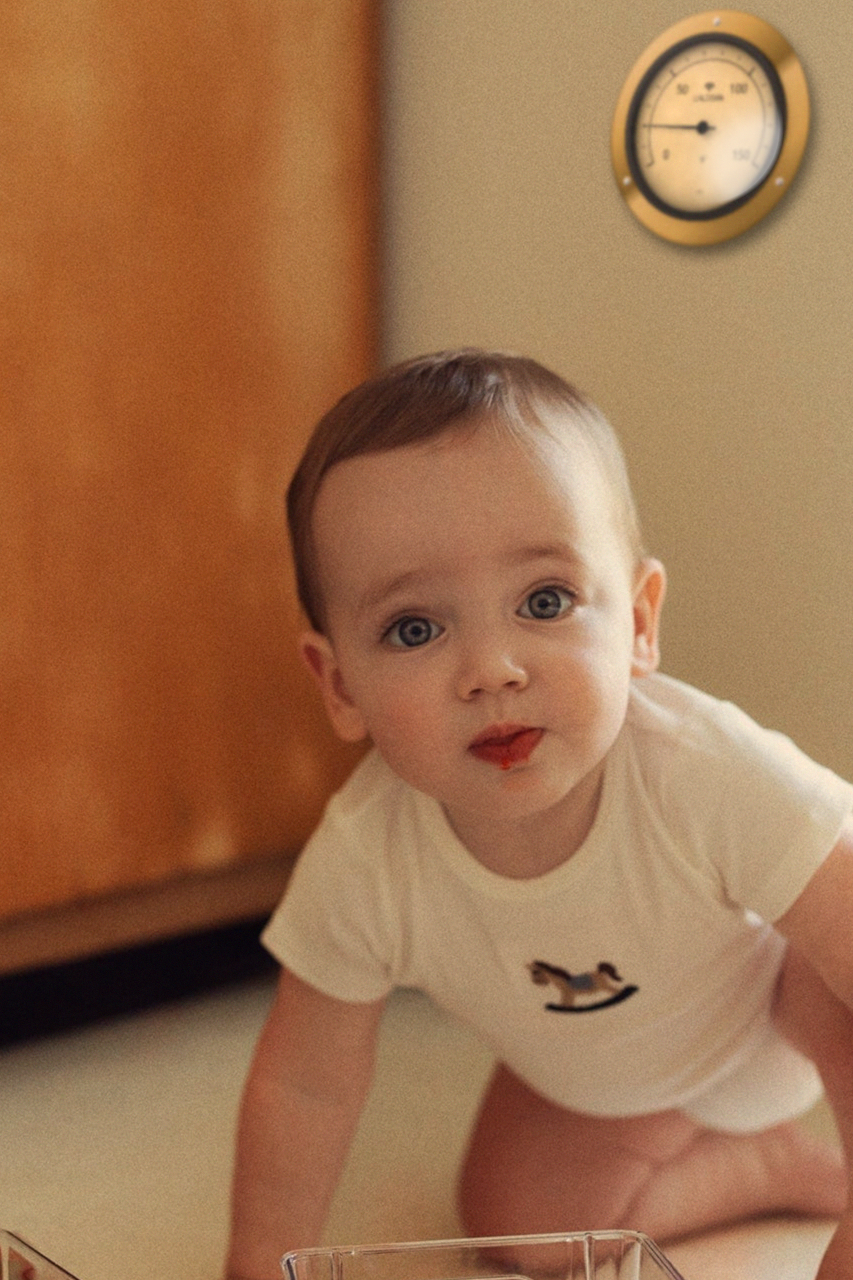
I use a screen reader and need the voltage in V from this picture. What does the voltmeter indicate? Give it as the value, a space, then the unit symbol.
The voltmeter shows 20 V
